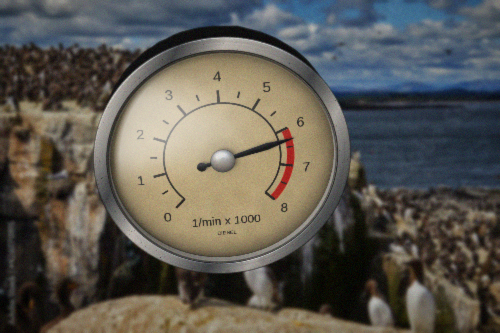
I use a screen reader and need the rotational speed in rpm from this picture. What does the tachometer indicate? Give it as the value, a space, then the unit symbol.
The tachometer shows 6250 rpm
